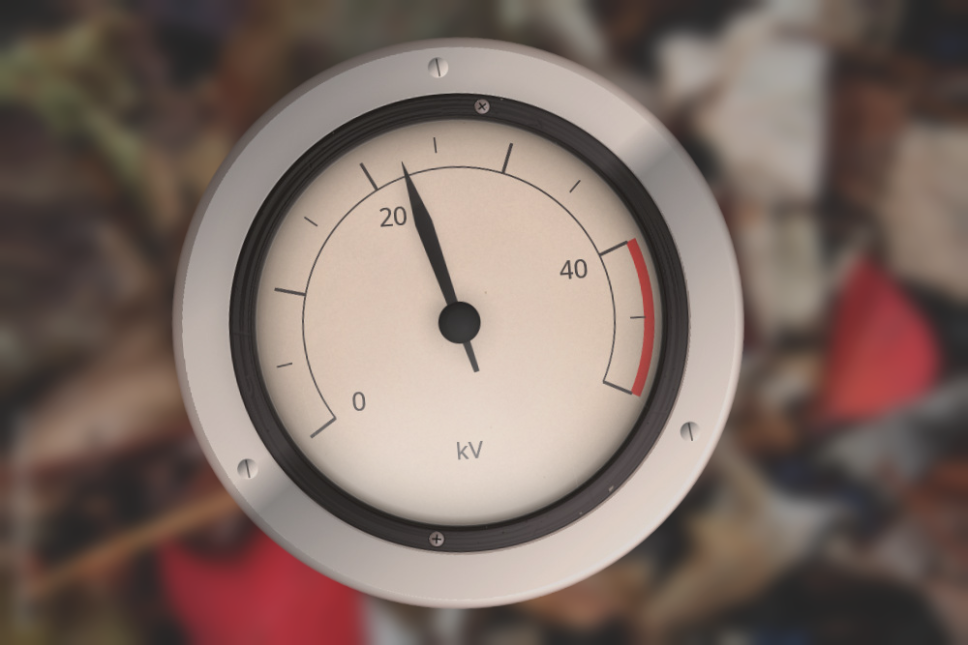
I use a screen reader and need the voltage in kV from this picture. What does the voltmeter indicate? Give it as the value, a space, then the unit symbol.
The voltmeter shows 22.5 kV
